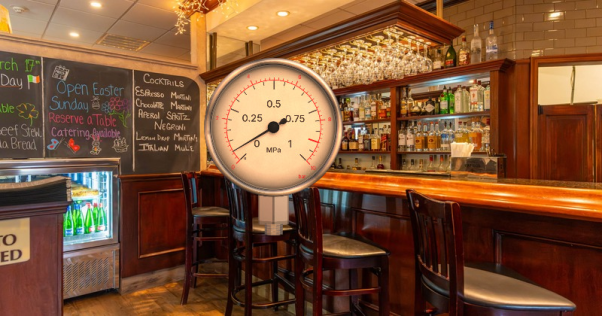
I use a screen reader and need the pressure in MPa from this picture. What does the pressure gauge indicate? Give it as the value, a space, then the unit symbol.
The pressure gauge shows 0.05 MPa
